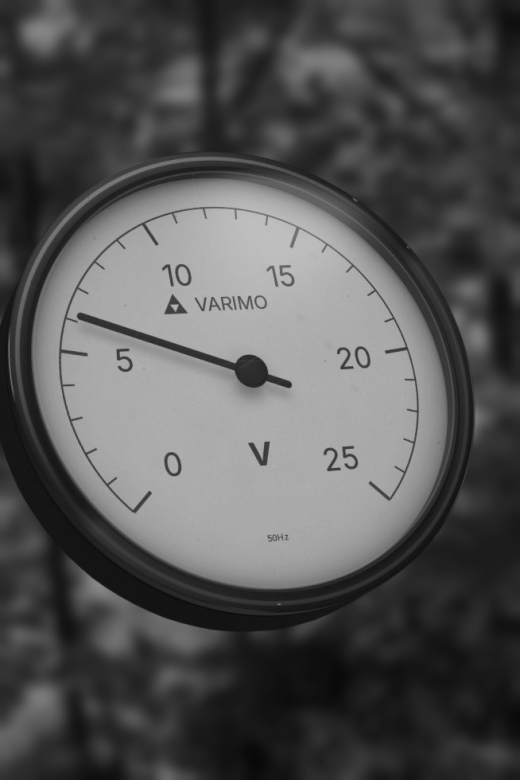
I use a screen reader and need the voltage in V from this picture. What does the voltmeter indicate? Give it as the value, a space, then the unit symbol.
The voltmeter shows 6 V
